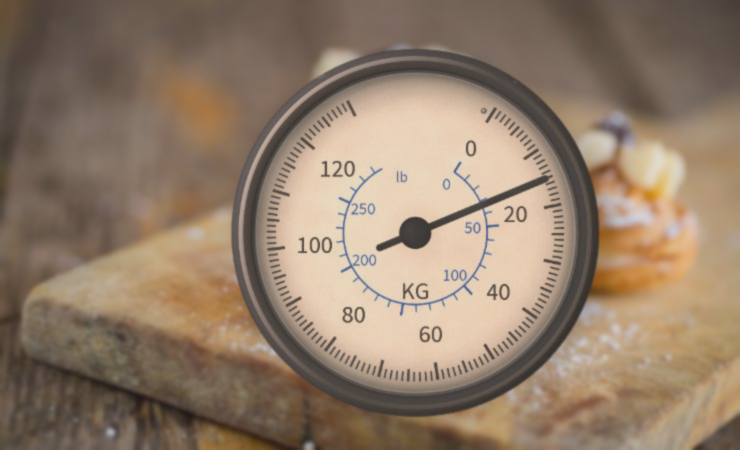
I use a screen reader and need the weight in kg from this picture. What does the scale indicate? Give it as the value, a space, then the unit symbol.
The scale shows 15 kg
